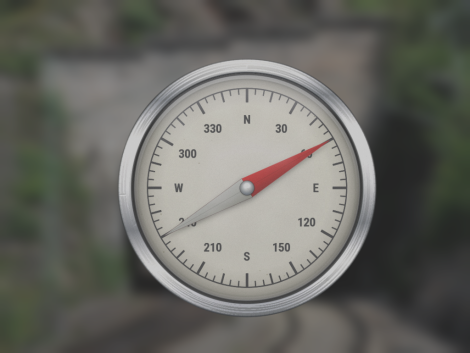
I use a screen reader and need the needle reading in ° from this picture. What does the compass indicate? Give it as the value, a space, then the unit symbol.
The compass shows 60 °
